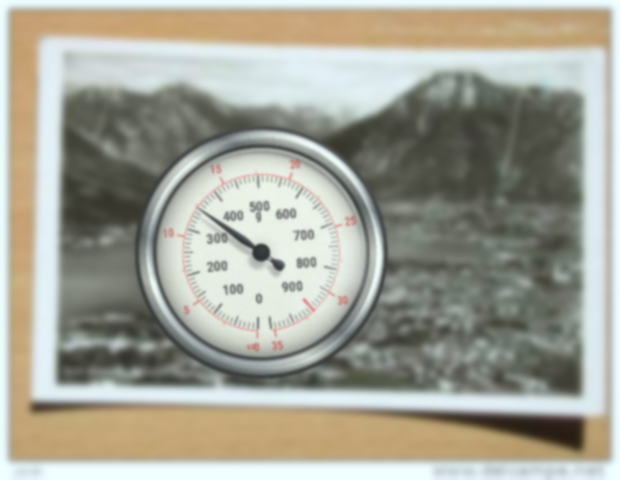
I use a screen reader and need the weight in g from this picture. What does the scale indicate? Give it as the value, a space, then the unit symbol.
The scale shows 350 g
